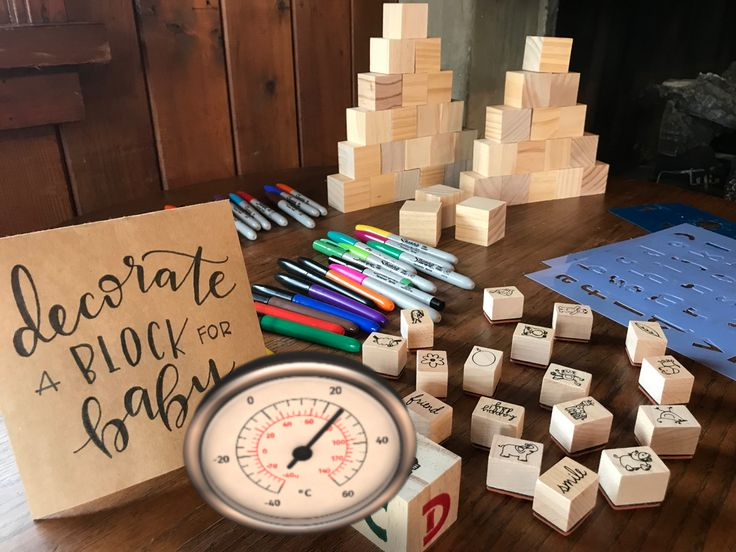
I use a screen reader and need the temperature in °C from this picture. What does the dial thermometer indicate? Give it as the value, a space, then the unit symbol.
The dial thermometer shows 24 °C
